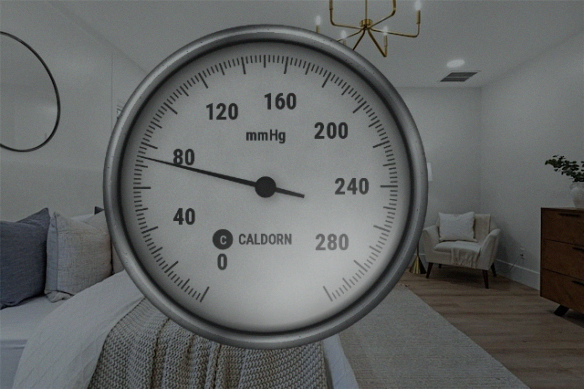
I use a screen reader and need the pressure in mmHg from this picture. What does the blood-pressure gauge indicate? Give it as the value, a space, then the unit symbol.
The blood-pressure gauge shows 74 mmHg
